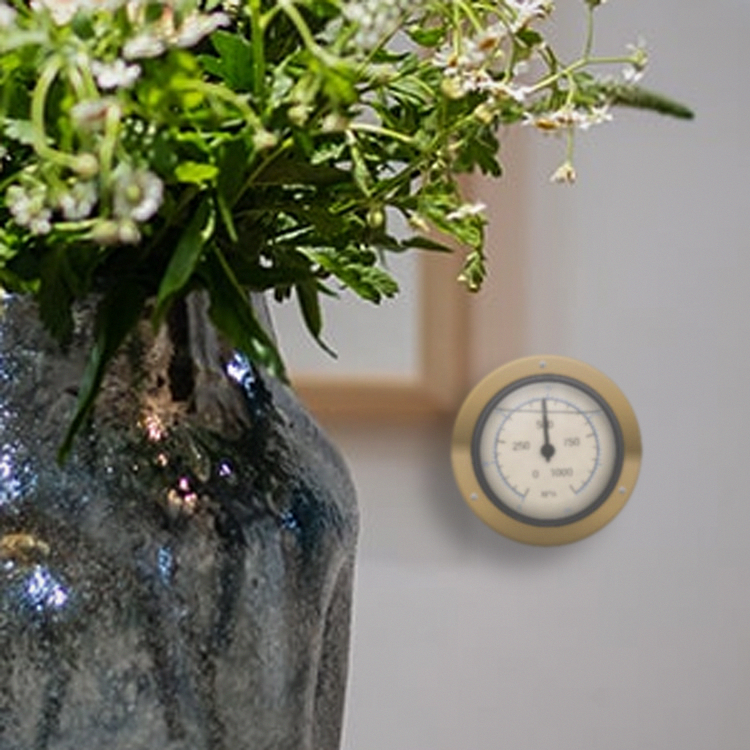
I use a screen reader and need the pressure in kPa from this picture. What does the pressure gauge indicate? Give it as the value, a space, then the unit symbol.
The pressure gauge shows 500 kPa
